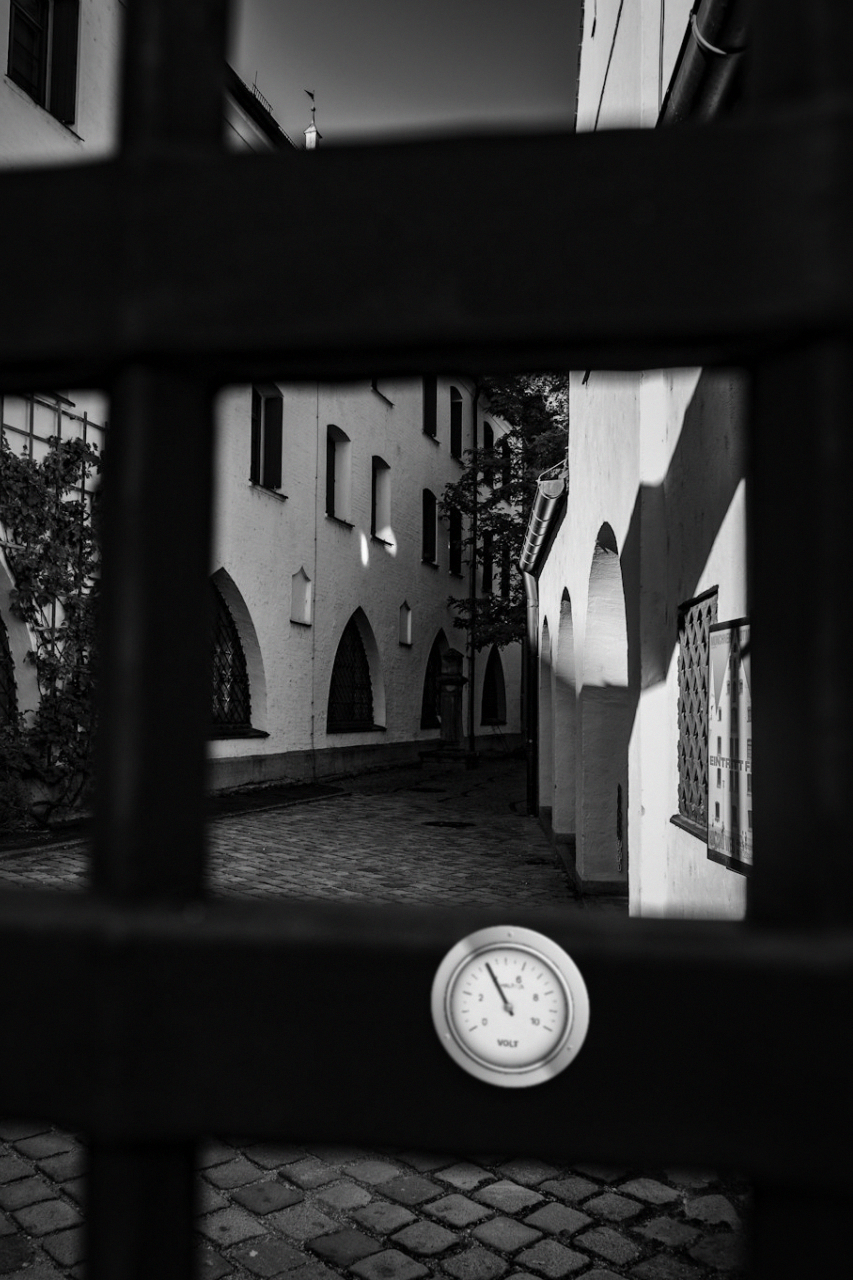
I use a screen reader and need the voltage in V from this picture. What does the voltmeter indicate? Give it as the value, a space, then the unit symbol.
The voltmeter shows 4 V
